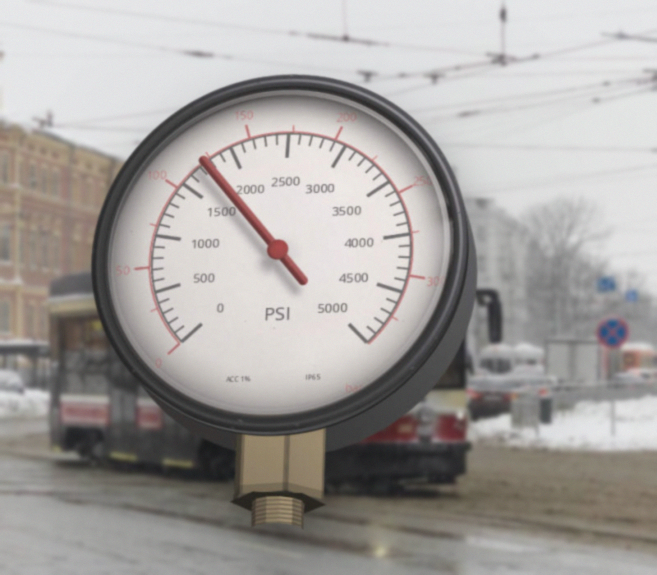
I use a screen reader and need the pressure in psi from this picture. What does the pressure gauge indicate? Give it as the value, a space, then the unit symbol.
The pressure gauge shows 1750 psi
